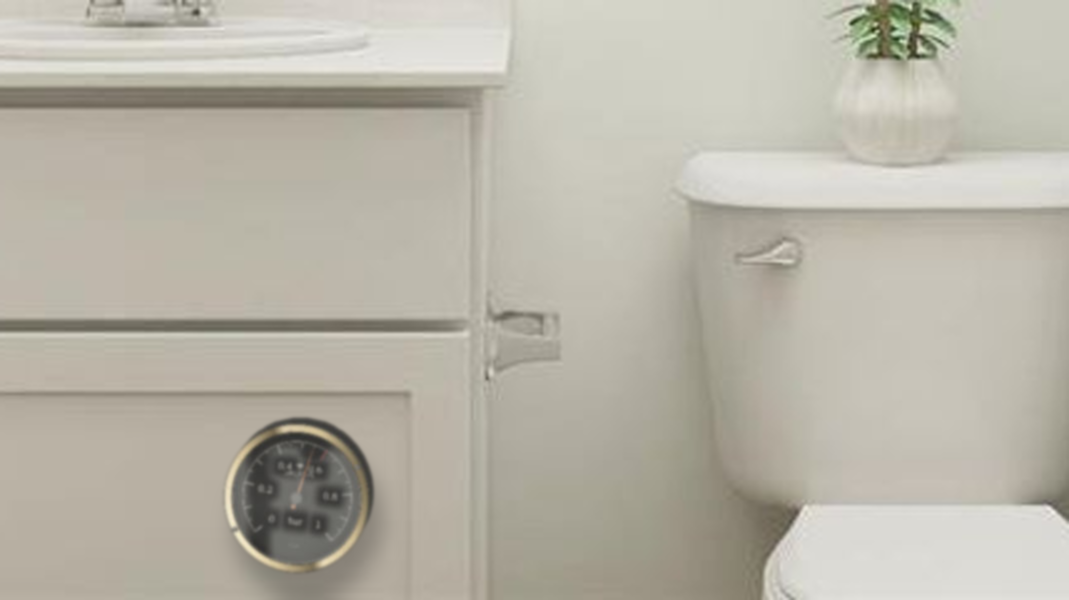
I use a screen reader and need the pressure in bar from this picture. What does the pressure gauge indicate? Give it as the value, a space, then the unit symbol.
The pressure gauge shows 0.55 bar
